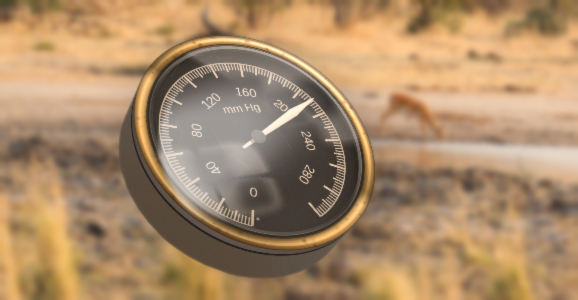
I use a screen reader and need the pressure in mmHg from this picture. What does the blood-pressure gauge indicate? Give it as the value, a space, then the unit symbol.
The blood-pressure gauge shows 210 mmHg
